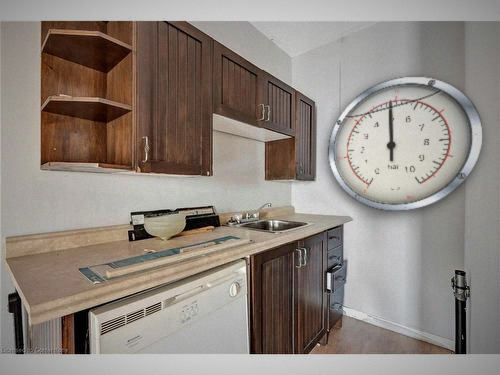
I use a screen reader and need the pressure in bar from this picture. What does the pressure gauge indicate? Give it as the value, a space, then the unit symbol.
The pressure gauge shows 5 bar
